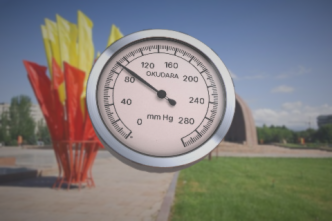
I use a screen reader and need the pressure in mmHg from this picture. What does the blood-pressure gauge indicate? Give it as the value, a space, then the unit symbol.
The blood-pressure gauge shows 90 mmHg
